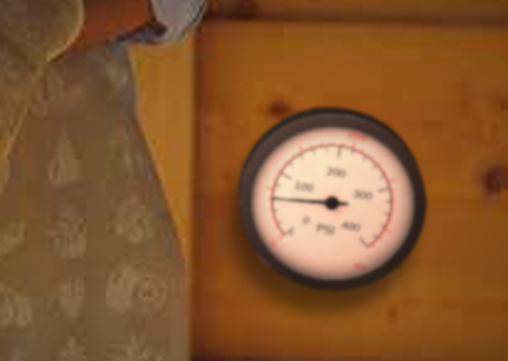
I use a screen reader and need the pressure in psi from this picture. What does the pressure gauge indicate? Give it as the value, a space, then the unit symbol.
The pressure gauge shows 60 psi
